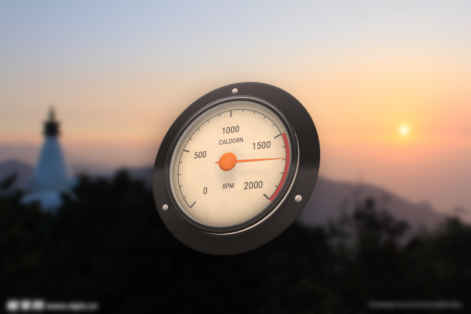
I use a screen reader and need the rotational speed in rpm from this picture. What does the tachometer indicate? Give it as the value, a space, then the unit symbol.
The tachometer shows 1700 rpm
